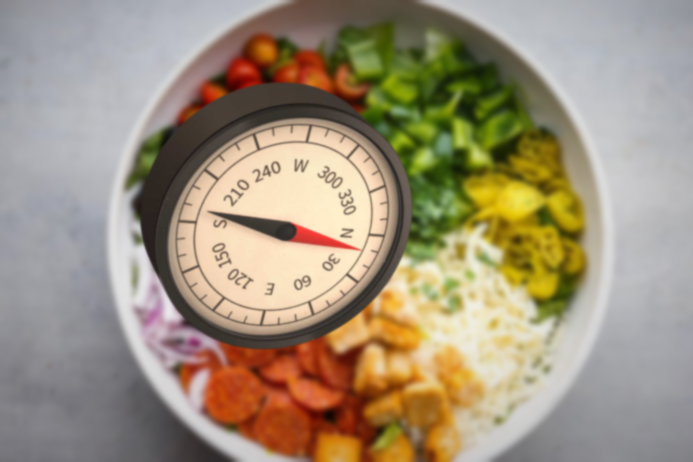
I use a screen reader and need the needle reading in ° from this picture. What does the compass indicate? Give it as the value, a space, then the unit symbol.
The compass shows 10 °
